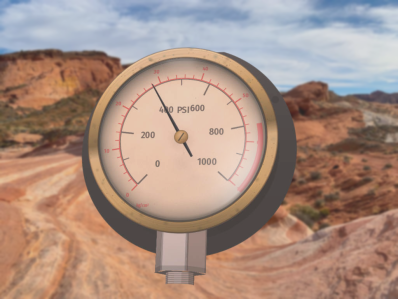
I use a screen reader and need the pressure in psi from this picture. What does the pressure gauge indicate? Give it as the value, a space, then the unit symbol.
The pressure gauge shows 400 psi
